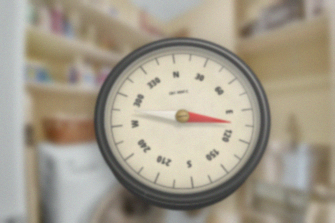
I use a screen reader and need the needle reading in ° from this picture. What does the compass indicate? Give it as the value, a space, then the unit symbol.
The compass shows 105 °
